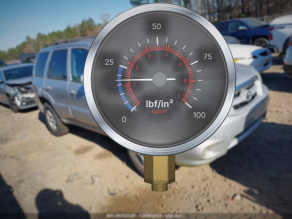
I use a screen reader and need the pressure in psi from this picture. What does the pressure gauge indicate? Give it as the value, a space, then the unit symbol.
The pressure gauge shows 17.5 psi
